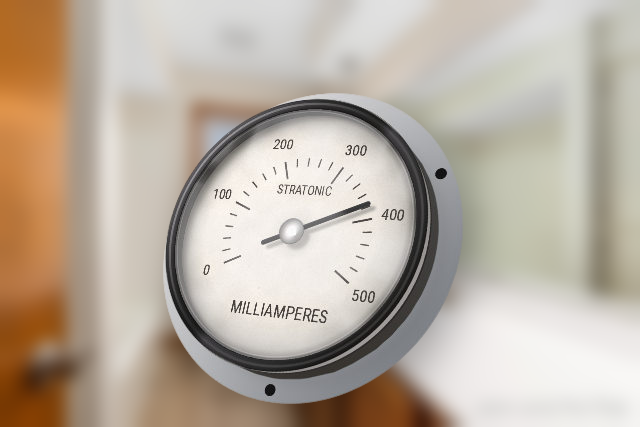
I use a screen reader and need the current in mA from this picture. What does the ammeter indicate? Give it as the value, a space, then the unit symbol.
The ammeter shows 380 mA
